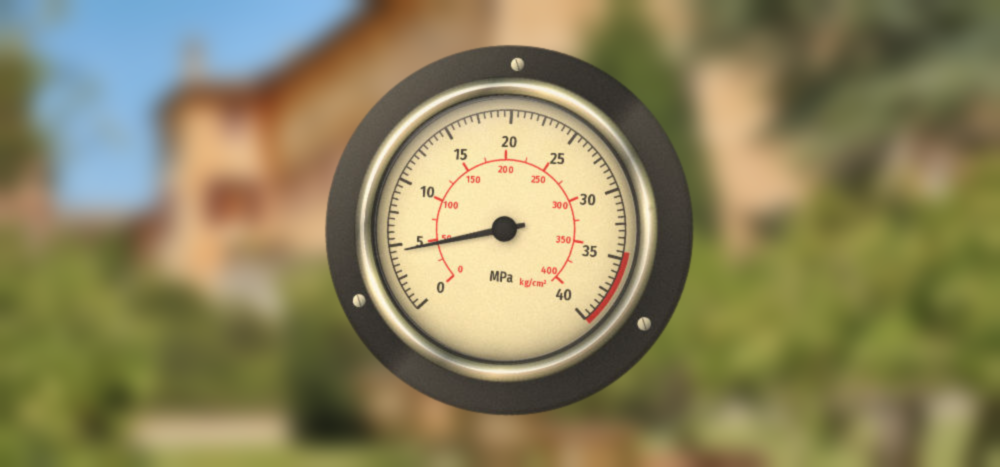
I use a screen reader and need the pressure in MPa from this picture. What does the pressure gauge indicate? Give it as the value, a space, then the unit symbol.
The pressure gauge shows 4.5 MPa
